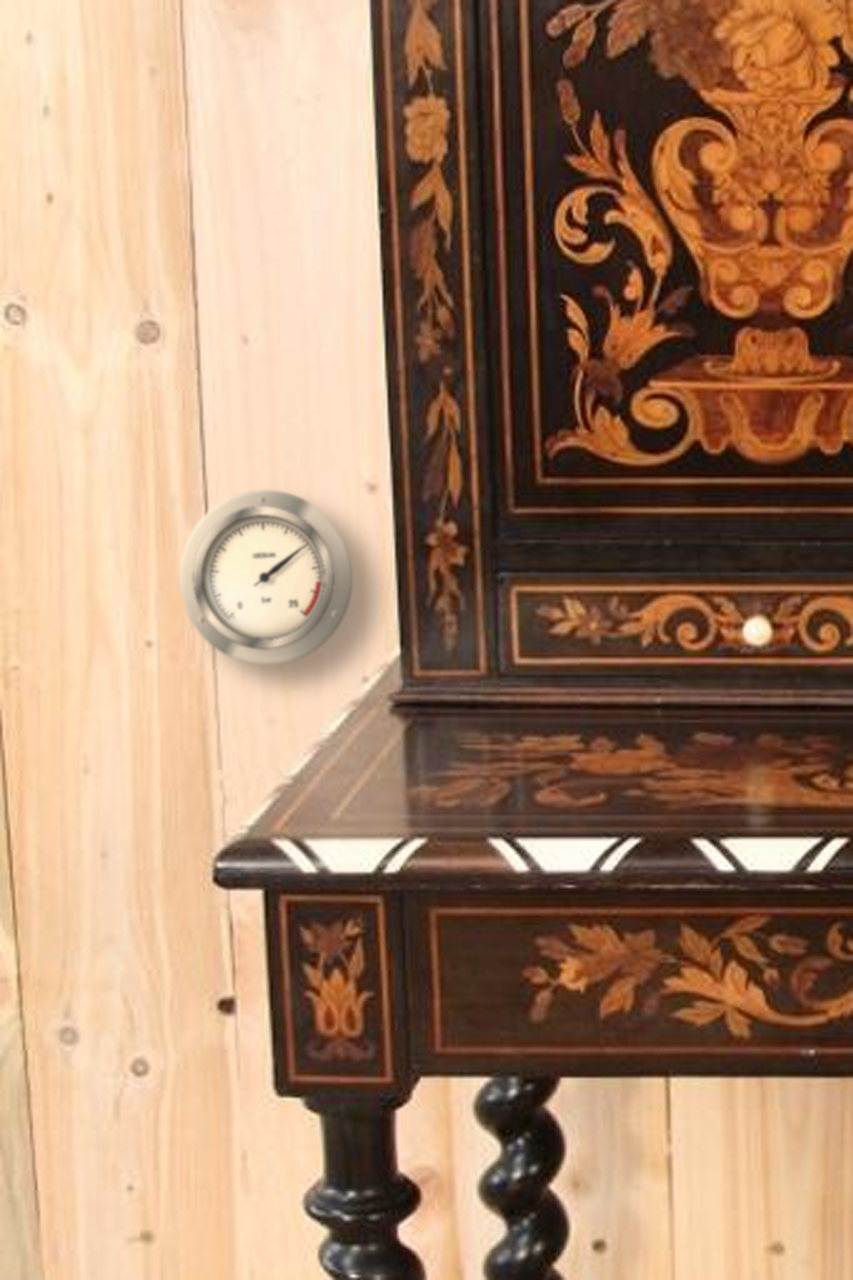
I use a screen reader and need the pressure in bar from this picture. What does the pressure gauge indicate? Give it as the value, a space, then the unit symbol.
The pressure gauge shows 17.5 bar
